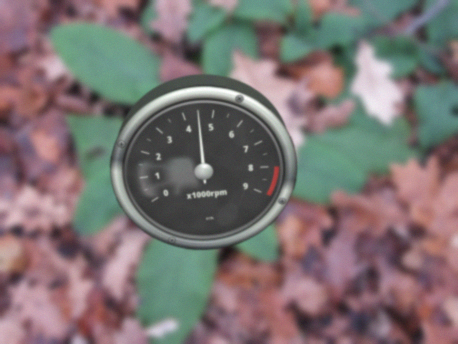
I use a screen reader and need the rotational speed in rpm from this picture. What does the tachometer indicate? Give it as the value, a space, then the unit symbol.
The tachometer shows 4500 rpm
